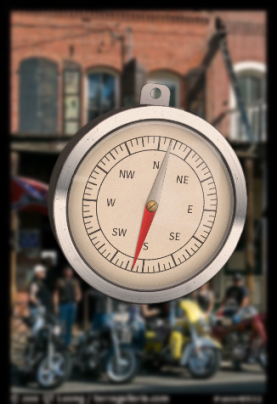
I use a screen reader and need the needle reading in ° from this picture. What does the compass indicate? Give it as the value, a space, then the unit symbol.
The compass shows 190 °
